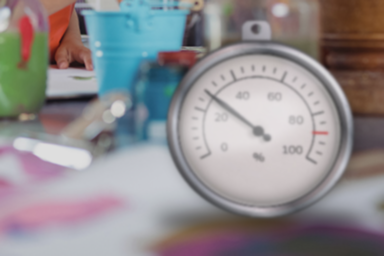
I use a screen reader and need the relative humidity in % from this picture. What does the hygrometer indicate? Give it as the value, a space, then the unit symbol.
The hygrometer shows 28 %
